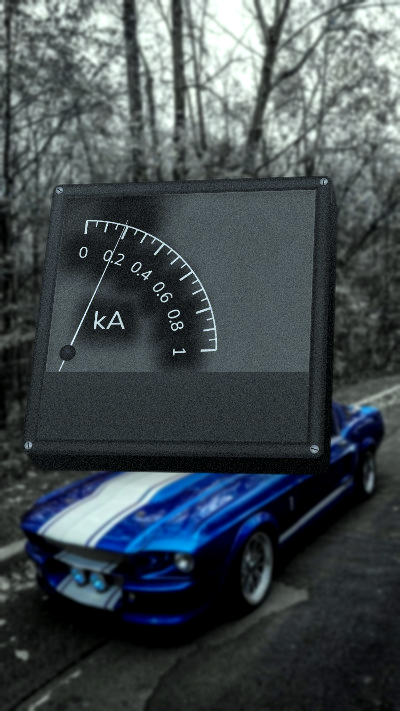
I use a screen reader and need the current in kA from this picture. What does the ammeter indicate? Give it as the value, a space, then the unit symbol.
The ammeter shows 0.2 kA
